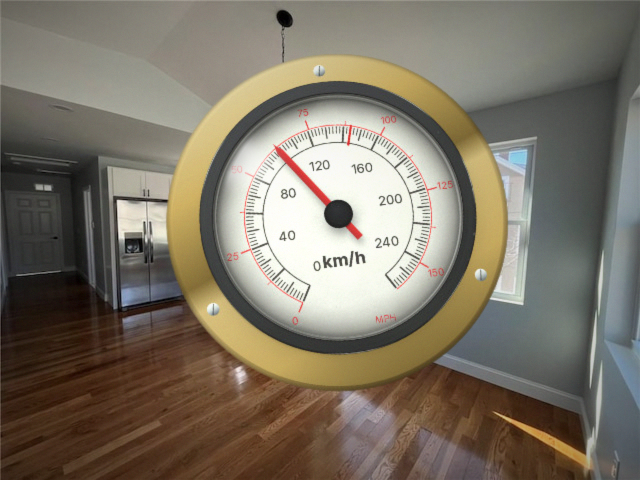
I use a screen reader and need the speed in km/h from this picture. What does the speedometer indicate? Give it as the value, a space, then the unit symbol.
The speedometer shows 100 km/h
